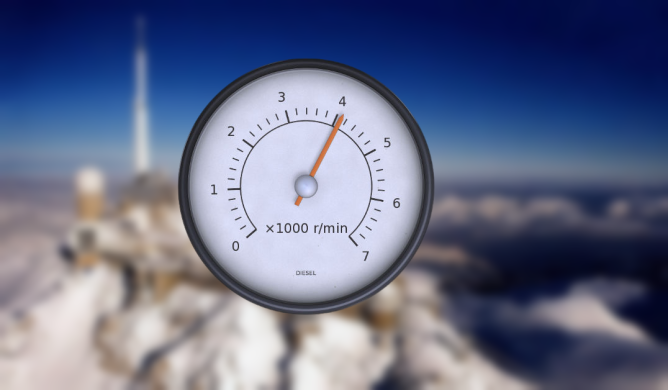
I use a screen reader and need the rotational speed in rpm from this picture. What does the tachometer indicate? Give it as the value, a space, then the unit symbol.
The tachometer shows 4100 rpm
